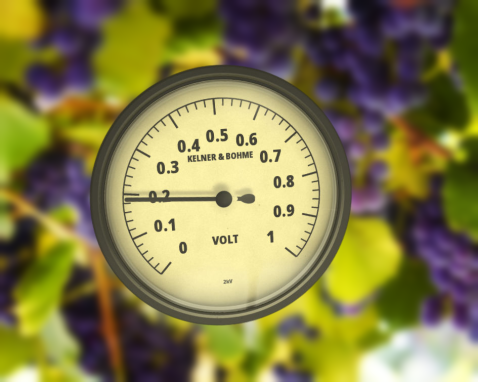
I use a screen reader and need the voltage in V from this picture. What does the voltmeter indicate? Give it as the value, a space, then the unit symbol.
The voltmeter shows 0.19 V
